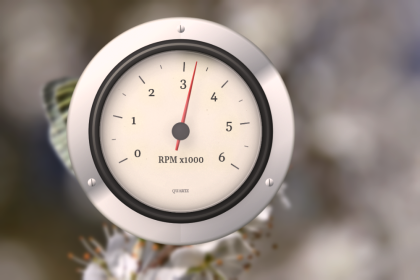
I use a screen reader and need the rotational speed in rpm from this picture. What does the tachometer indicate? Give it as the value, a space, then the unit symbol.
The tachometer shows 3250 rpm
